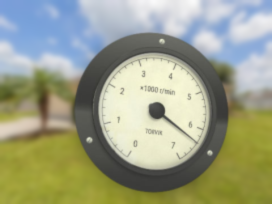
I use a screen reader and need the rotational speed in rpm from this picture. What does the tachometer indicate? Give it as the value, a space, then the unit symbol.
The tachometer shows 6400 rpm
